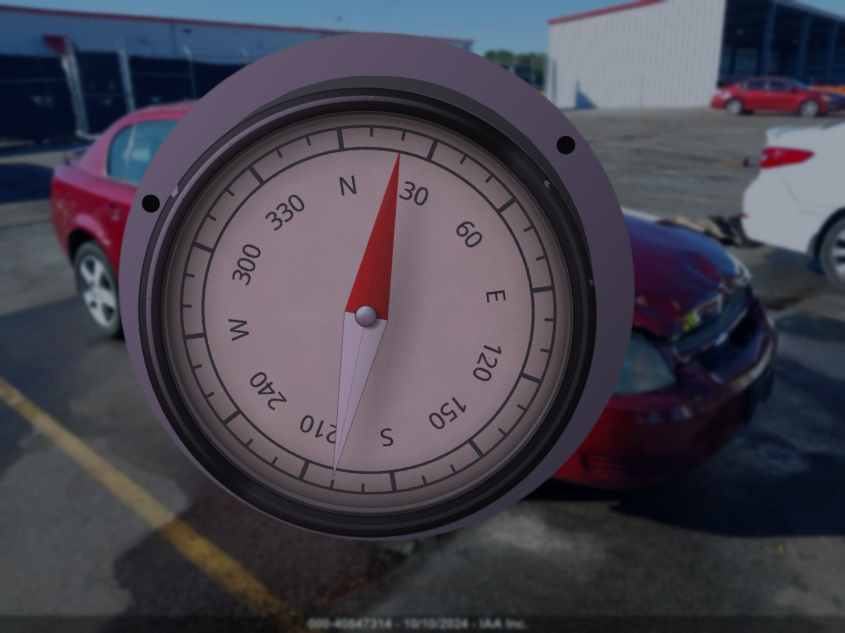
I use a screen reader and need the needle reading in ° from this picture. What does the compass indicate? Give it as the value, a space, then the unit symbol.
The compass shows 20 °
